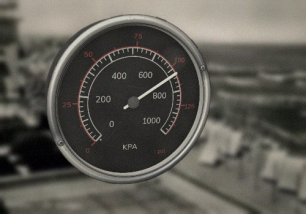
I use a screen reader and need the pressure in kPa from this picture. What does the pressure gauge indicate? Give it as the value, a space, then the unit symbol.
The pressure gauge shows 720 kPa
